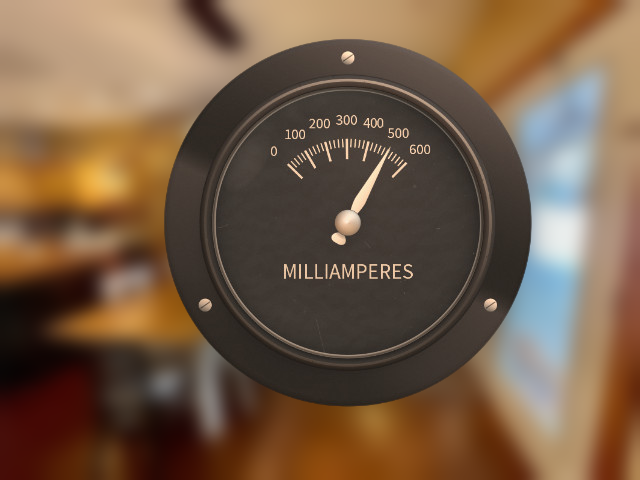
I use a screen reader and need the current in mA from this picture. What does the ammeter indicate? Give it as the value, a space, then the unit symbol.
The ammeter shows 500 mA
